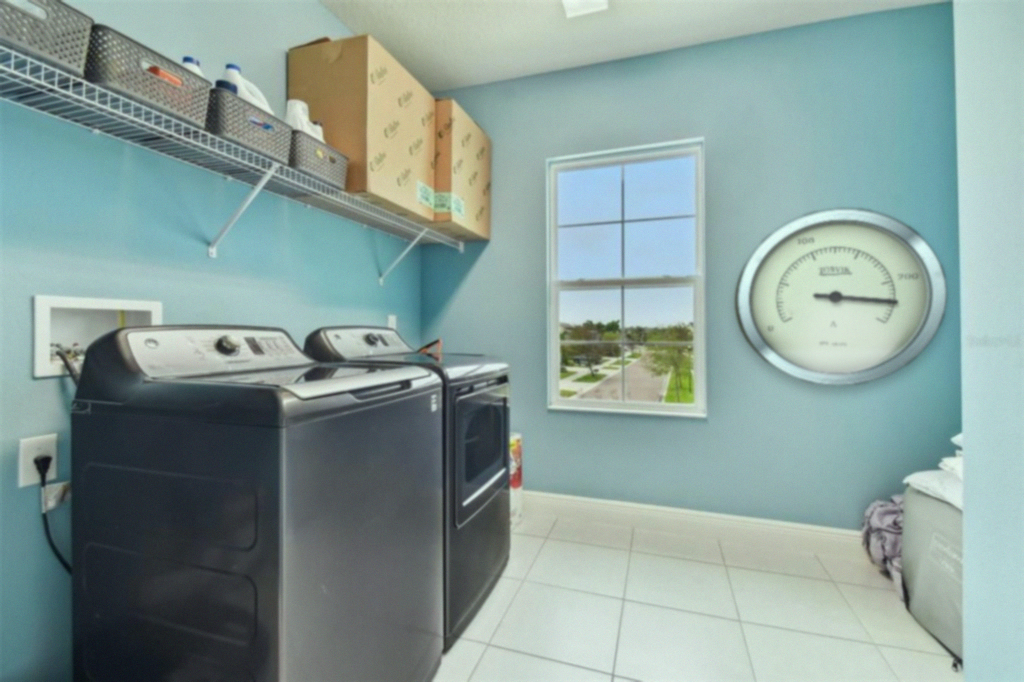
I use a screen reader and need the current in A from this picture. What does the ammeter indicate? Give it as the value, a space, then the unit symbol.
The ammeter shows 225 A
